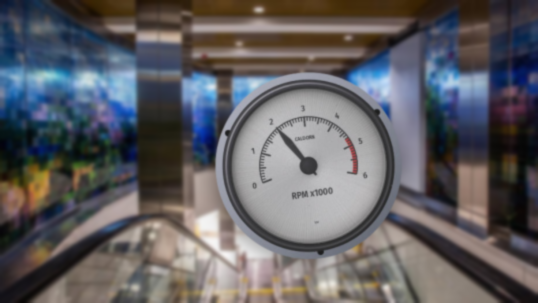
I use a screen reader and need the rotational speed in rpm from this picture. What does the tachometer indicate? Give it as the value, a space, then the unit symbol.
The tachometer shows 2000 rpm
